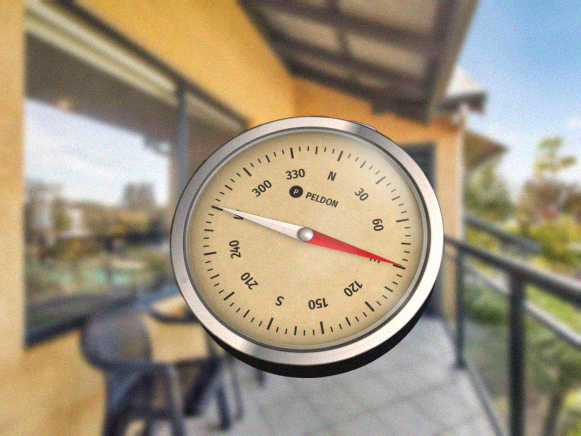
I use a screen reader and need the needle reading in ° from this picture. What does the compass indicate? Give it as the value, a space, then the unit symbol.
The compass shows 90 °
